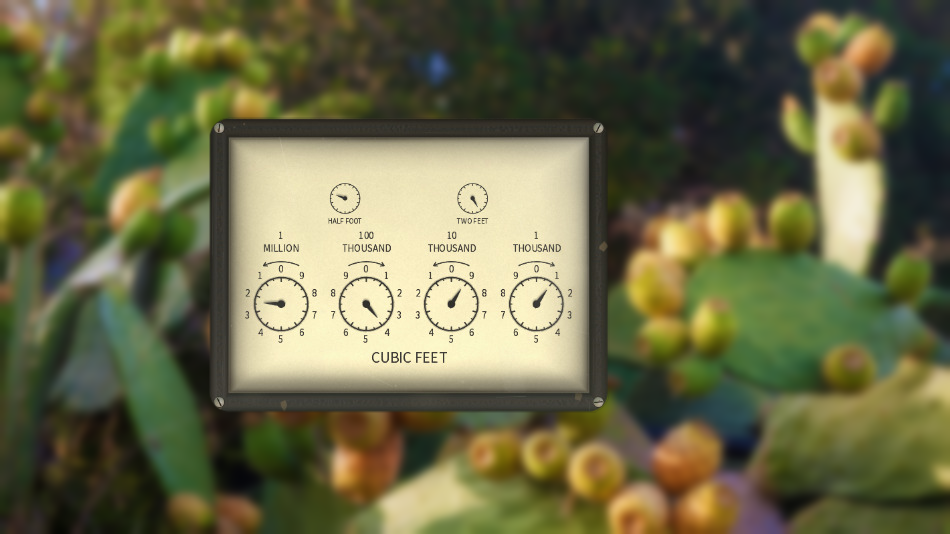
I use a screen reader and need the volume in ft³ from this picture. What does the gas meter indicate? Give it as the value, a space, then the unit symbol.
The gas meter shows 239100 ft³
